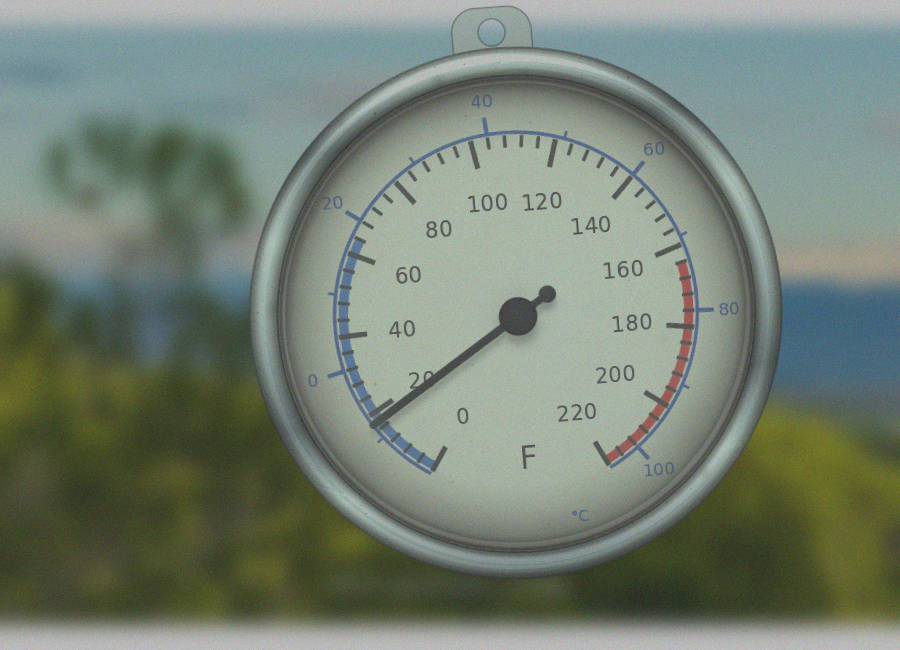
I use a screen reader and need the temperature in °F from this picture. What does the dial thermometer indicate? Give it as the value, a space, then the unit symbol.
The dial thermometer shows 18 °F
